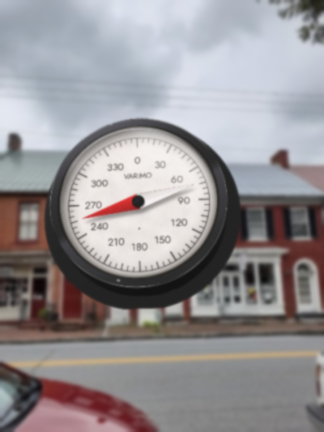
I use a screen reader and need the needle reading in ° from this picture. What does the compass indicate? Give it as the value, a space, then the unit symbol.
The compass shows 255 °
